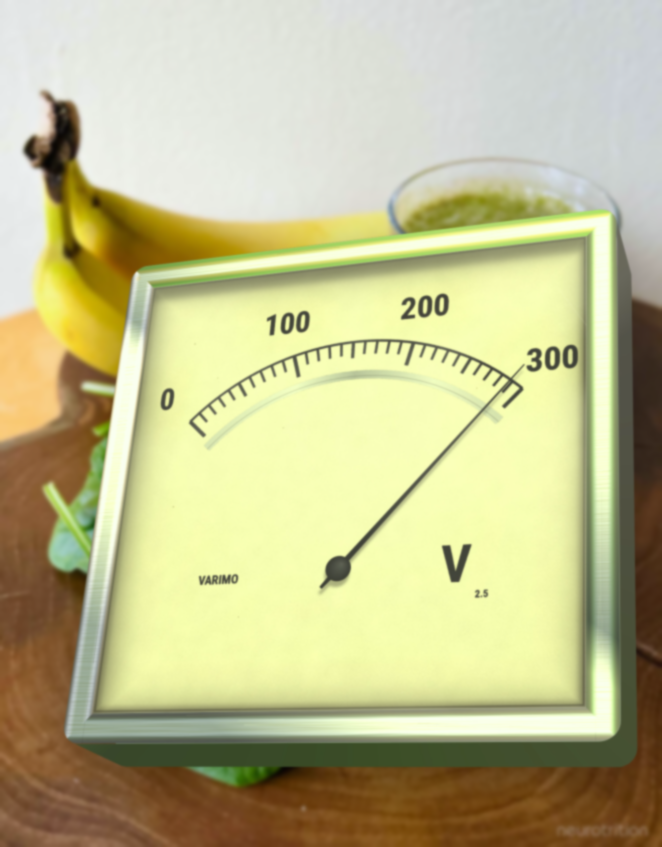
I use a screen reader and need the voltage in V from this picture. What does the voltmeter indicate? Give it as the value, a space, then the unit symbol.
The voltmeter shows 290 V
